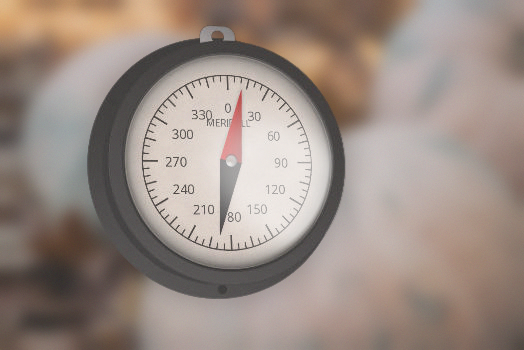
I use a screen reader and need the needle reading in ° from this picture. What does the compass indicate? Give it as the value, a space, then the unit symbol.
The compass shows 10 °
